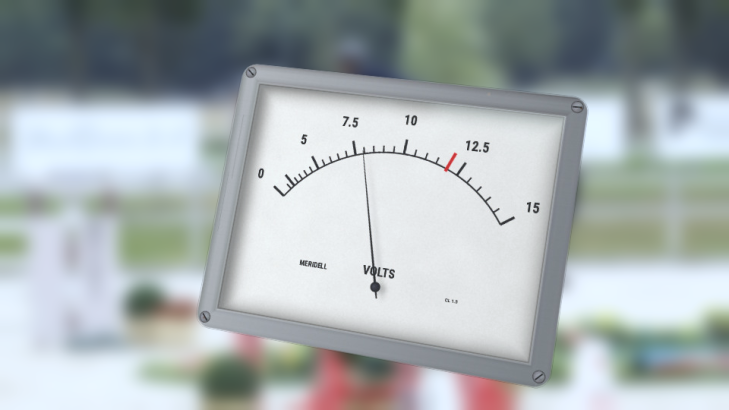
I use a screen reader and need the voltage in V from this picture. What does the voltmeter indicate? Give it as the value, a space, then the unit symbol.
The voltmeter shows 8 V
